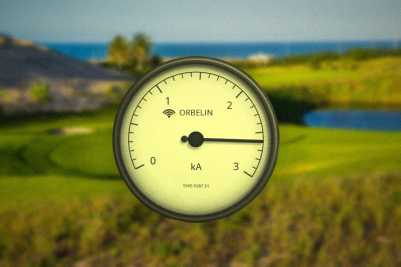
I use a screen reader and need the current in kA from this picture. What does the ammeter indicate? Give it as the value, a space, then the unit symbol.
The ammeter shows 2.6 kA
